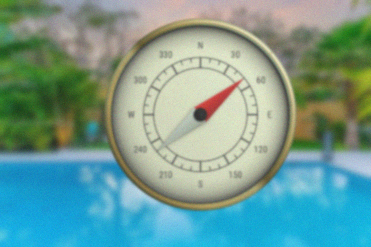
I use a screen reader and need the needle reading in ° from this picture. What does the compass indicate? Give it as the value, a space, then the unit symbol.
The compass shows 50 °
